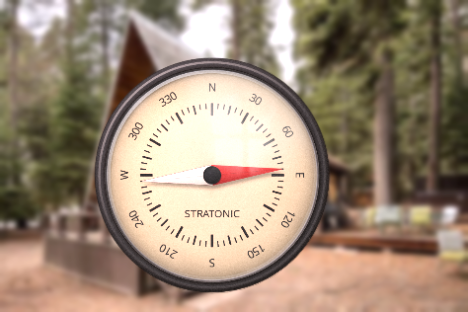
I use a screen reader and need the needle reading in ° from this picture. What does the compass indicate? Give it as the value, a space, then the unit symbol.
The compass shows 85 °
